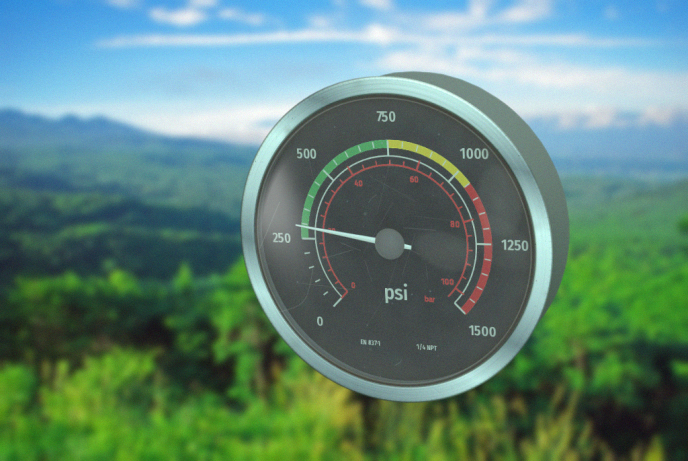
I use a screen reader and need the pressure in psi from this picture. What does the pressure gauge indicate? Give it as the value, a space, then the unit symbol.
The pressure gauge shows 300 psi
